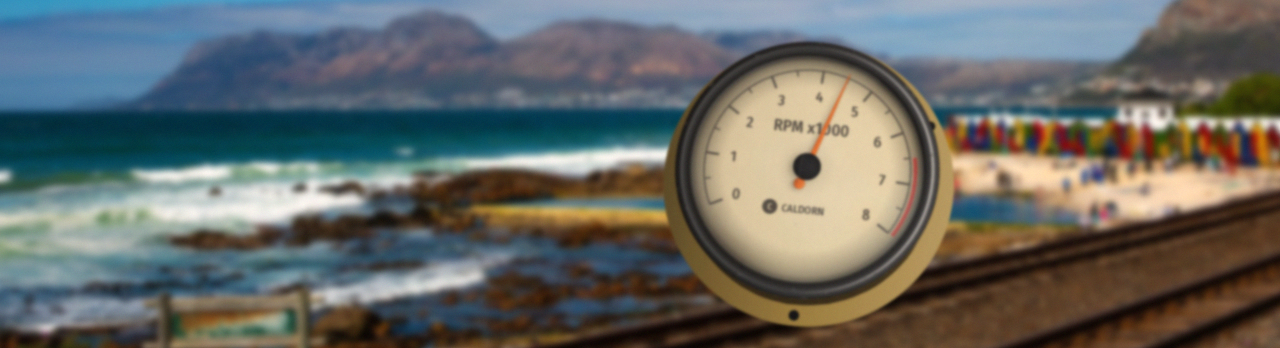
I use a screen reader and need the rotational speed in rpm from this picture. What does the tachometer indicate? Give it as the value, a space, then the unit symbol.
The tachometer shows 4500 rpm
